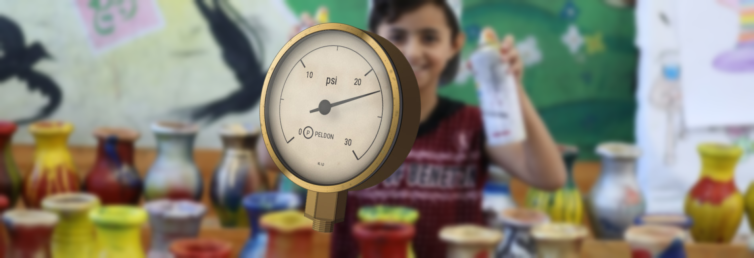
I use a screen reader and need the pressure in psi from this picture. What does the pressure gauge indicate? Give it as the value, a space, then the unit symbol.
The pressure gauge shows 22.5 psi
